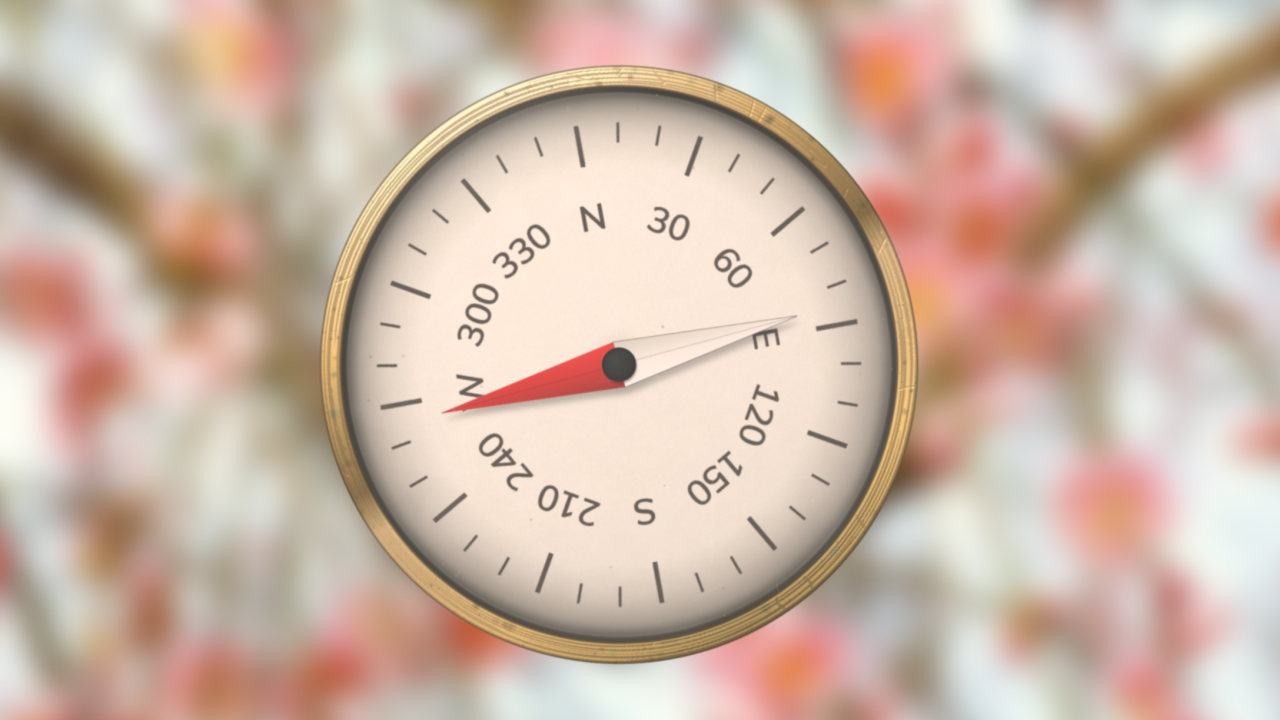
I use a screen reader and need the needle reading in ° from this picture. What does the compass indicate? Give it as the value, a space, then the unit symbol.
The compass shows 265 °
